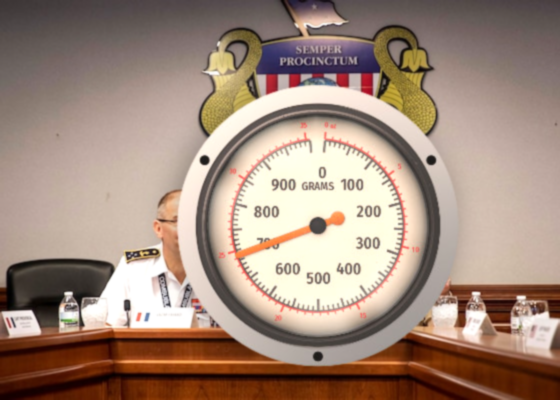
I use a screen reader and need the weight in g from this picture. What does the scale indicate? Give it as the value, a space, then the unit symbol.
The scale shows 700 g
